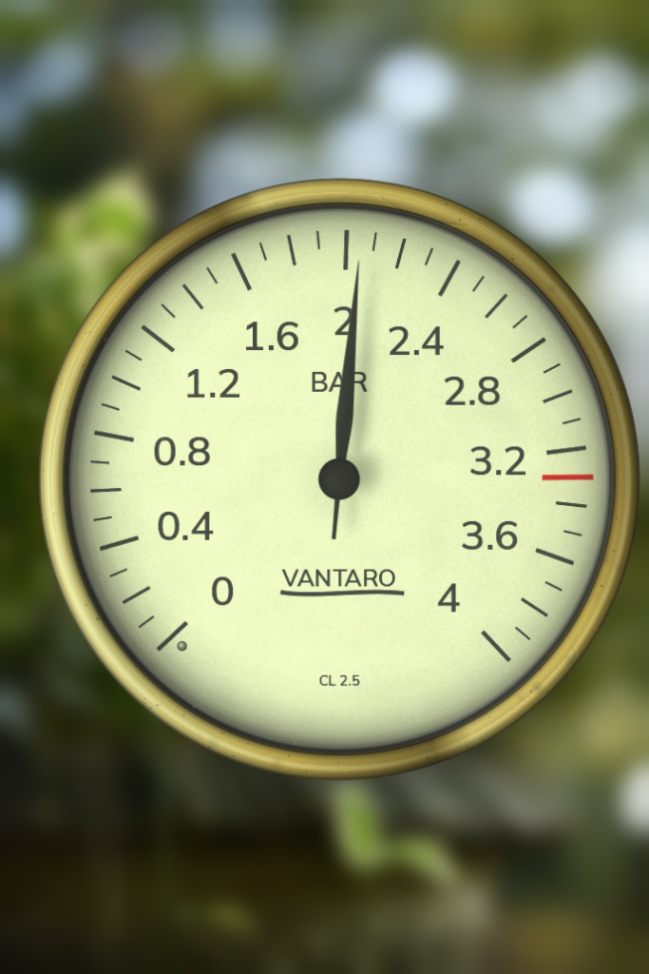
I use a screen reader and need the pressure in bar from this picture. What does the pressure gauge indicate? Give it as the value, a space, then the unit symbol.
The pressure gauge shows 2.05 bar
